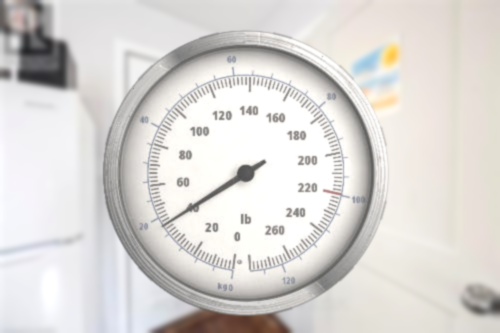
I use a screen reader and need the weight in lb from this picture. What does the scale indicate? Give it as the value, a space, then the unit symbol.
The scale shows 40 lb
